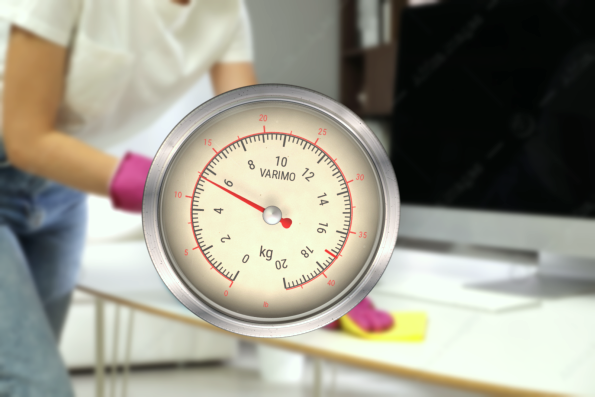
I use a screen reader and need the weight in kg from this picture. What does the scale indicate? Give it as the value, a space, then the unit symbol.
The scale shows 5.6 kg
